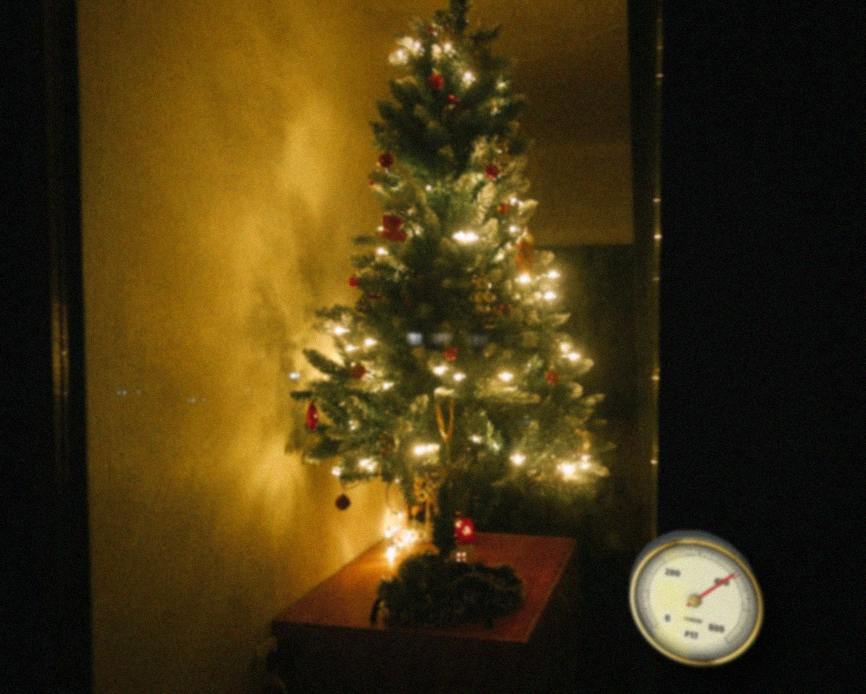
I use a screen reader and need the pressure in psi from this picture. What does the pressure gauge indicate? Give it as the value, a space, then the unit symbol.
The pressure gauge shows 400 psi
